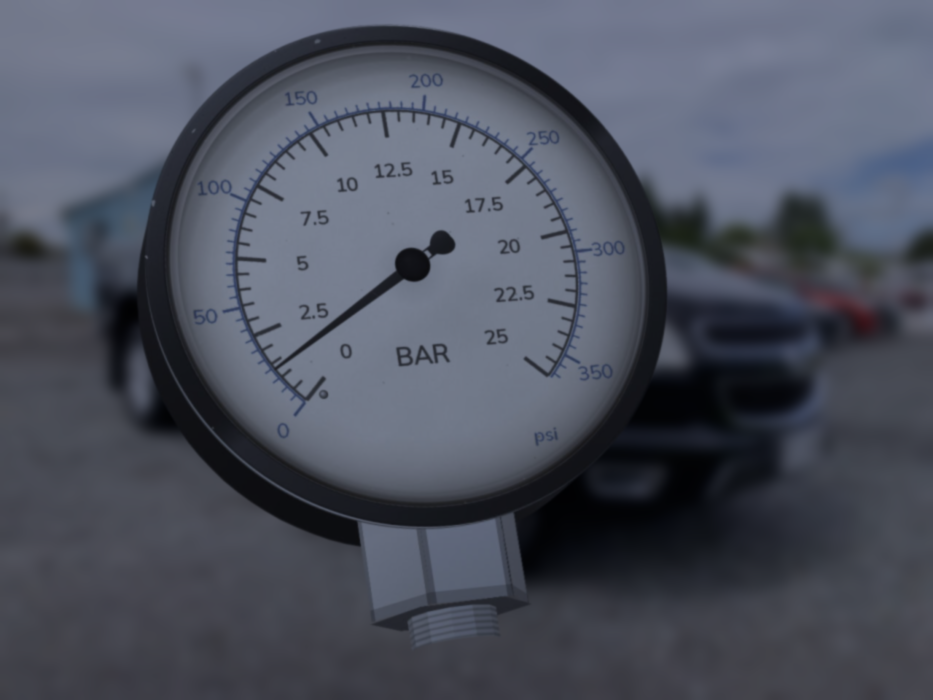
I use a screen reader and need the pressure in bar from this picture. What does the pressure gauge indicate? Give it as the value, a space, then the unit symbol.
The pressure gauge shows 1.25 bar
